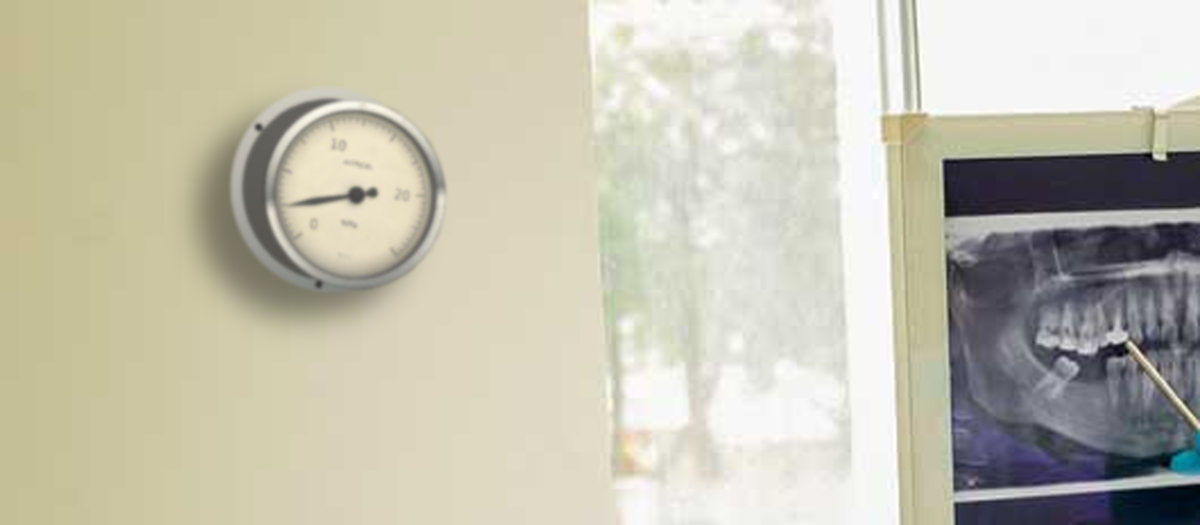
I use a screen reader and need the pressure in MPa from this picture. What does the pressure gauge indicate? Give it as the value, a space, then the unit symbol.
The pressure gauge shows 2.5 MPa
